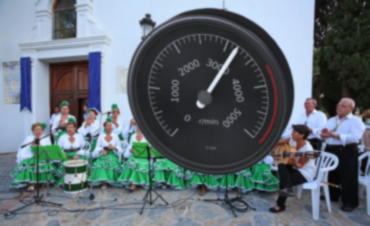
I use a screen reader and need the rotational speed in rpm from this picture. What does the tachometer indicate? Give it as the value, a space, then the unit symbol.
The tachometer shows 3200 rpm
